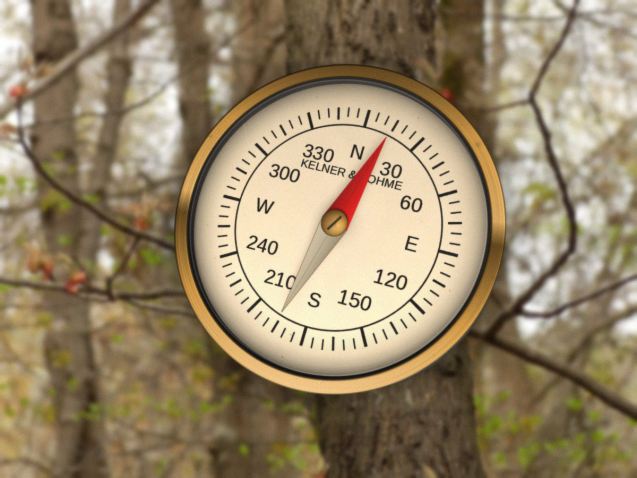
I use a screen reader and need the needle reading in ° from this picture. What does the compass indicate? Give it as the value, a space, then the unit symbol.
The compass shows 15 °
